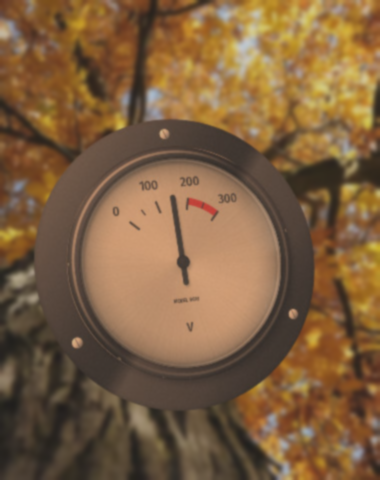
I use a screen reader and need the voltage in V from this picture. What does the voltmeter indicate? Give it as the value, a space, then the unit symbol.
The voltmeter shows 150 V
